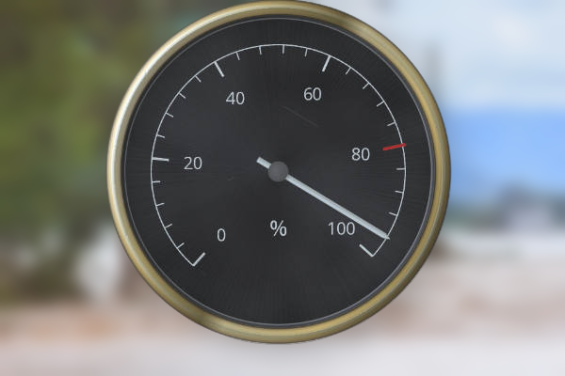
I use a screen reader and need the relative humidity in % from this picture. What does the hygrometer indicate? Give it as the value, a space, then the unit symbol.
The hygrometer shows 96 %
